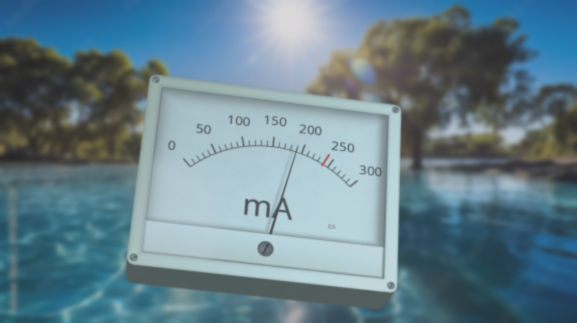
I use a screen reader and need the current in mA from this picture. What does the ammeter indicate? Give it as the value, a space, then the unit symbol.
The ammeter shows 190 mA
